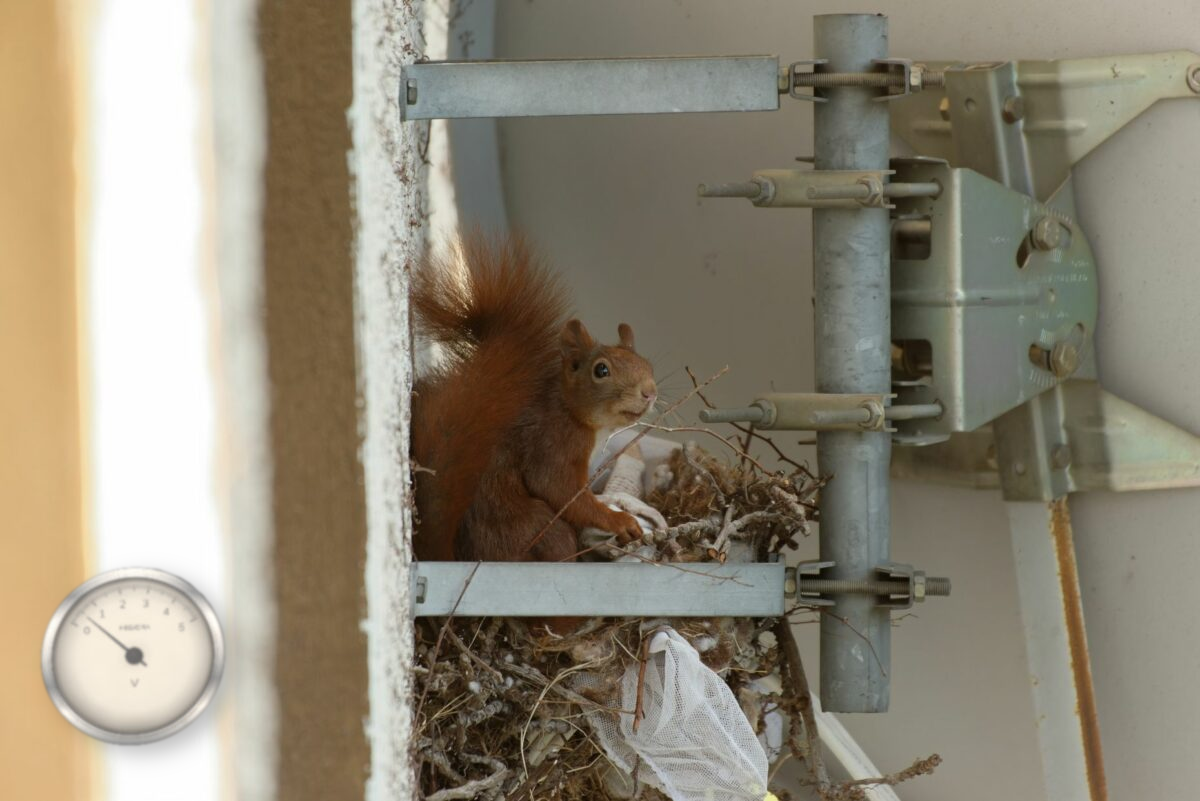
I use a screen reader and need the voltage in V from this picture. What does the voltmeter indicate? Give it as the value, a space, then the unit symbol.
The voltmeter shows 0.5 V
